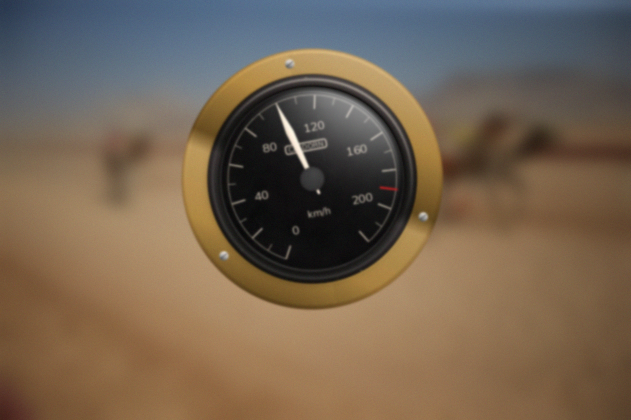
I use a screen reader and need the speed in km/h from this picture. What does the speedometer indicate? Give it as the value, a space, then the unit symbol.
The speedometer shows 100 km/h
